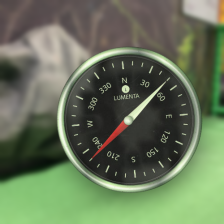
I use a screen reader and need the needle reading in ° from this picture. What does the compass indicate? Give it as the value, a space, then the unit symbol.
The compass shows 230 °
